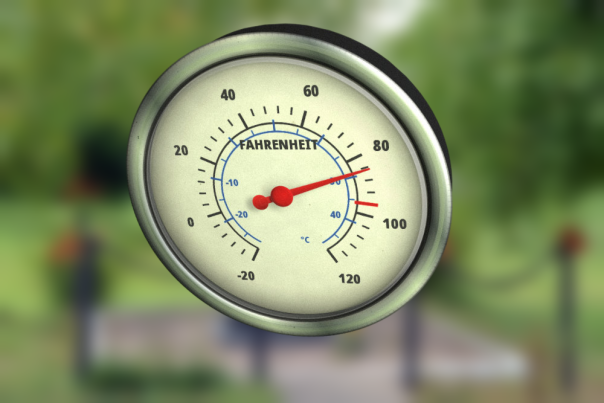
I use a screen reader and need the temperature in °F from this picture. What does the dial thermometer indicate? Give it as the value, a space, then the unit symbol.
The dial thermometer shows 84 °F
